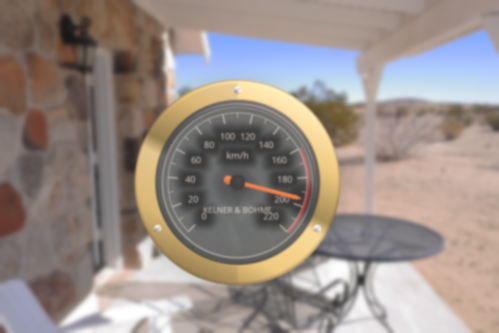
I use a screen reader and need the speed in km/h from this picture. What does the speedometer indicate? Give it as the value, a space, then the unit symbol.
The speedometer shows 195 km/h
